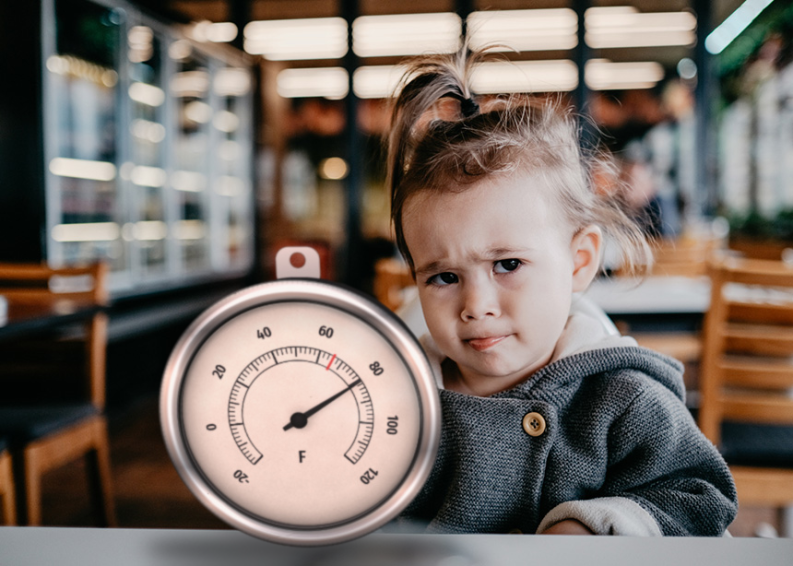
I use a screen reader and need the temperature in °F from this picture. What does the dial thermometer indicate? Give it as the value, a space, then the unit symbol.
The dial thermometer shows 80 °F
